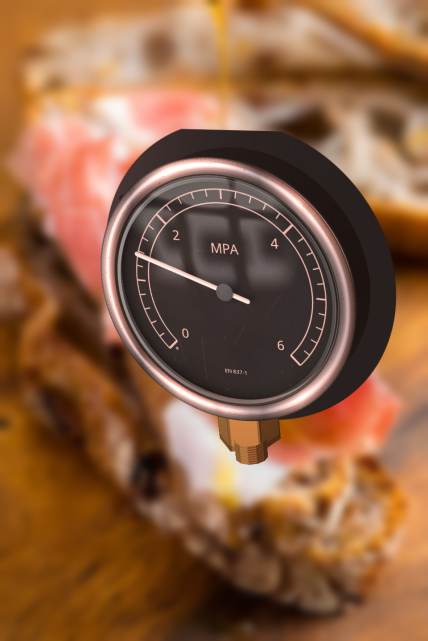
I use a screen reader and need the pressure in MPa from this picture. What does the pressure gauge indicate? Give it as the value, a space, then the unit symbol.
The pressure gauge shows 1.4 MPa
